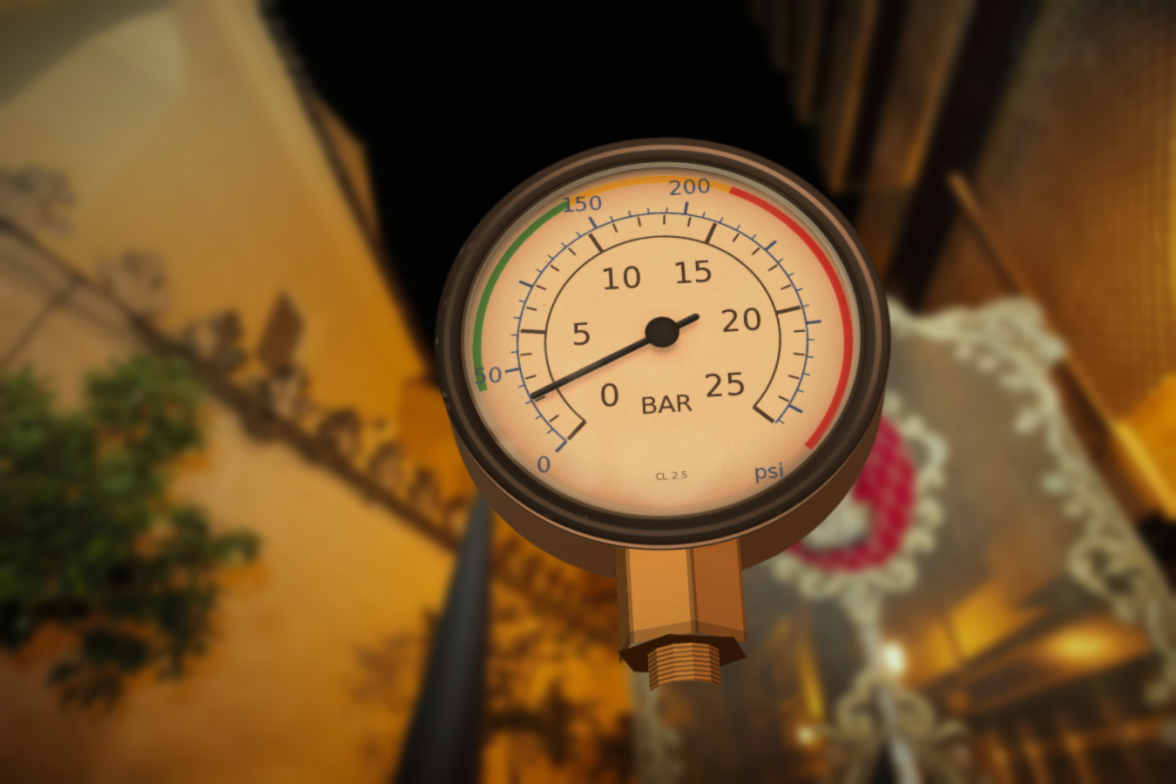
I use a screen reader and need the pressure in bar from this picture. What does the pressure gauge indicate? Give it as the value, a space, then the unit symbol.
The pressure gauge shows 2 bar
